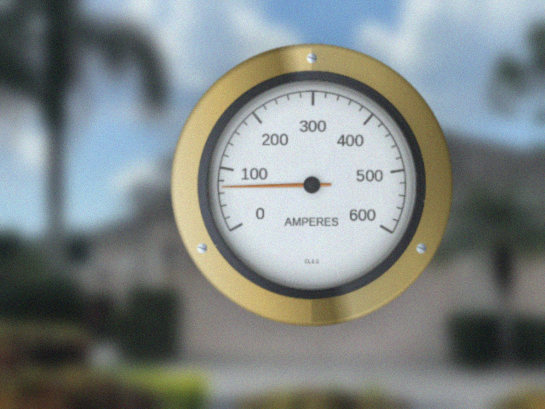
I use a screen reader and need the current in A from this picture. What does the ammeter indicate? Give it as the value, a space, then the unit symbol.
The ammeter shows 70 A
